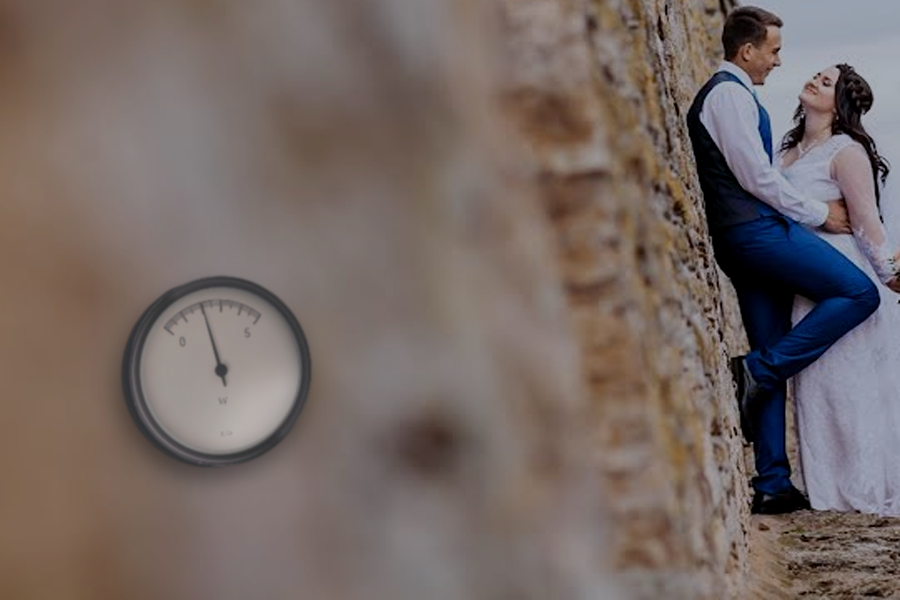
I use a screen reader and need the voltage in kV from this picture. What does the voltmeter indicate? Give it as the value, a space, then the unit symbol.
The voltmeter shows 2 kV
